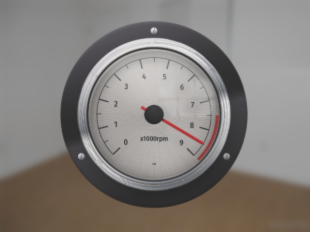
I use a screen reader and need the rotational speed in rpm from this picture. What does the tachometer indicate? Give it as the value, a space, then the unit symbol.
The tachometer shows 8500 rpm
